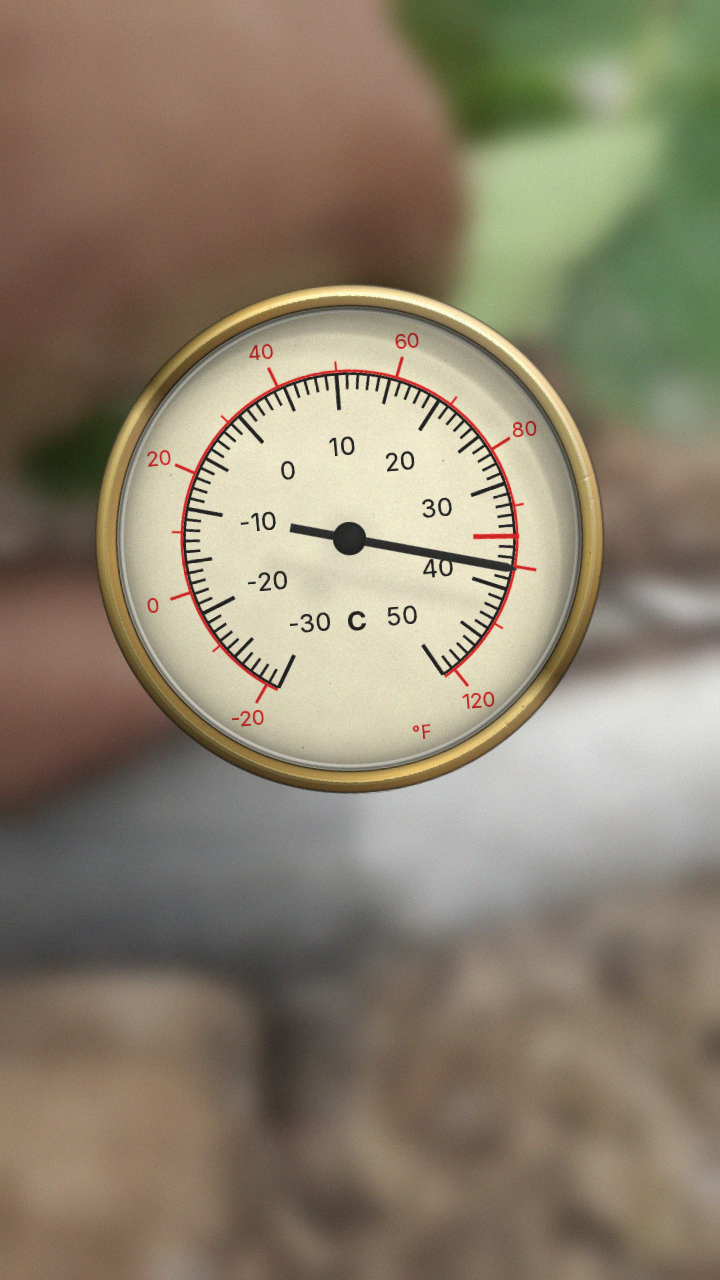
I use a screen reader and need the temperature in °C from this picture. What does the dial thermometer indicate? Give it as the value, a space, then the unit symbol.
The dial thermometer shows 38 °C
